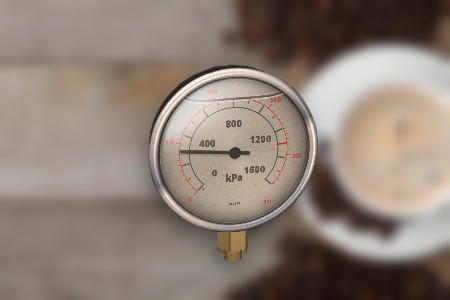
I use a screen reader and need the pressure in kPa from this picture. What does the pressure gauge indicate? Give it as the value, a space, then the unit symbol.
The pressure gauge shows 300 kPa
